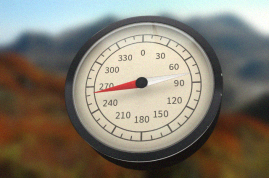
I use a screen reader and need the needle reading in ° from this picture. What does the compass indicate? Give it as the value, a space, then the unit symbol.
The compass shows 260 °
